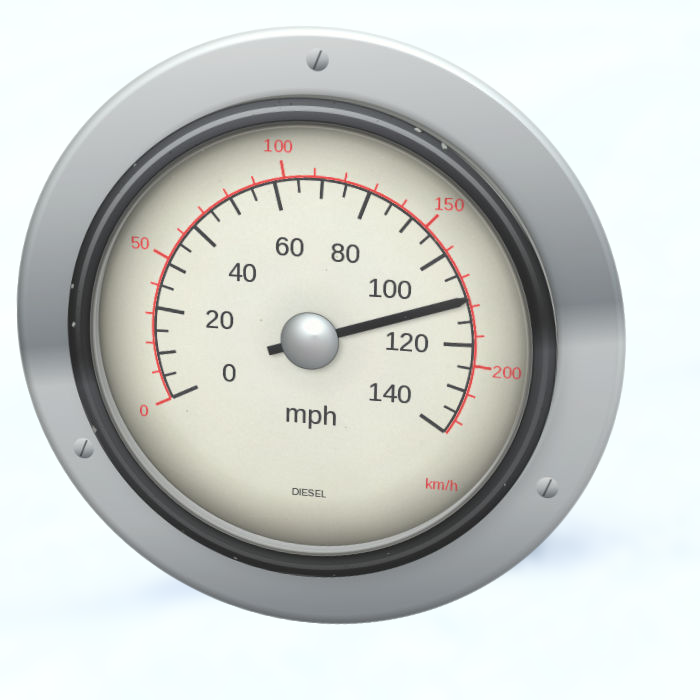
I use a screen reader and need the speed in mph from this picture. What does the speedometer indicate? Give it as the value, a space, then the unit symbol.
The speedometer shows 110 mph
